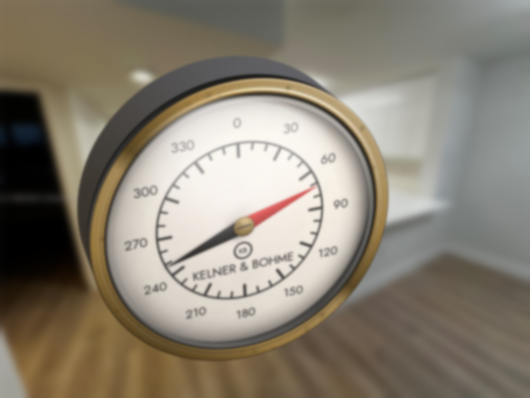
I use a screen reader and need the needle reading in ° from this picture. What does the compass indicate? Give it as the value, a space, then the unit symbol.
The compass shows 70 °
